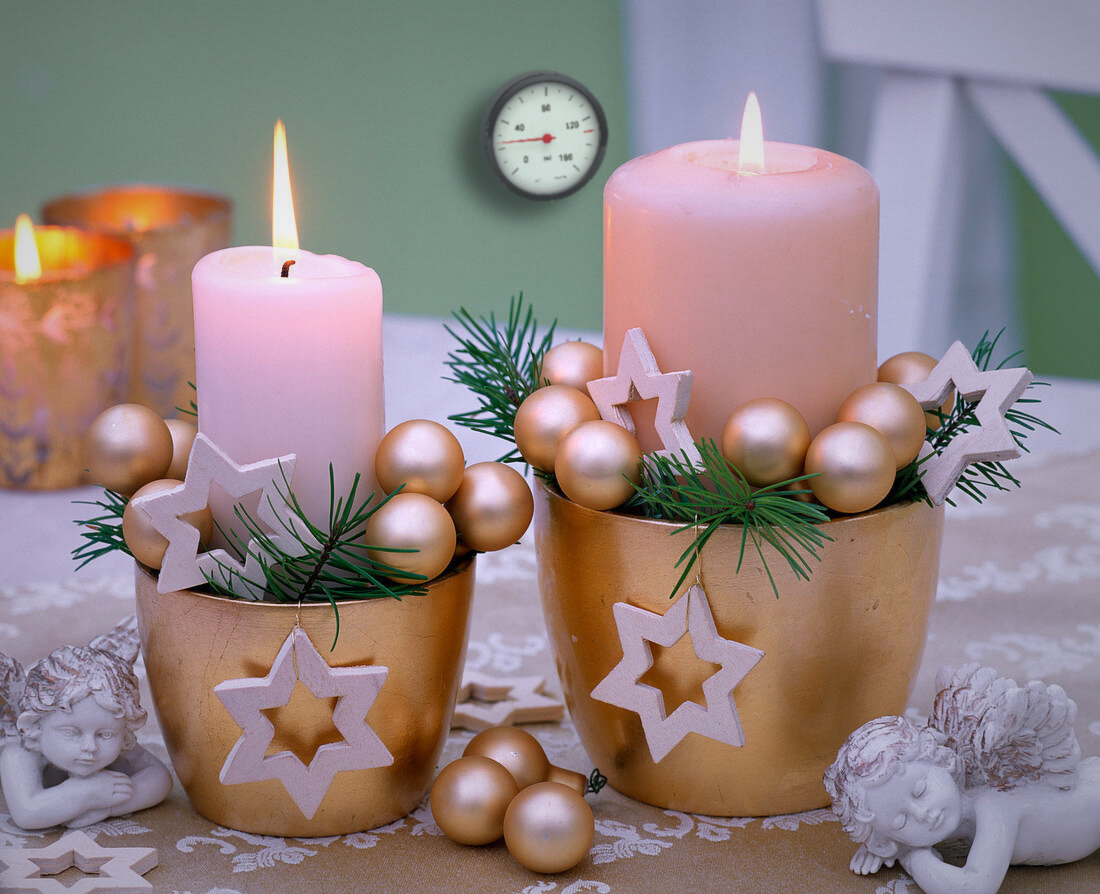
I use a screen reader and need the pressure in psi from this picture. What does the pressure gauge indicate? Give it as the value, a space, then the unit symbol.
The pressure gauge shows 25 psi
